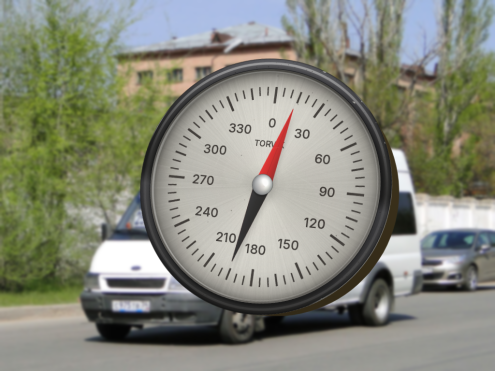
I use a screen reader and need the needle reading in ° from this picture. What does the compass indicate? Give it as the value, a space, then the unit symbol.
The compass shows 15 °
